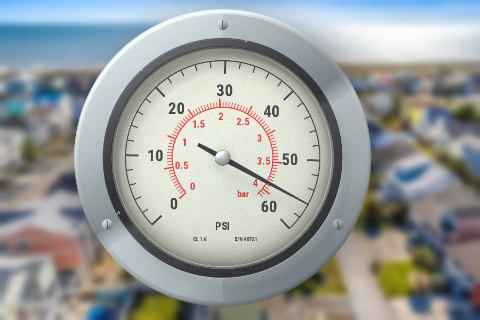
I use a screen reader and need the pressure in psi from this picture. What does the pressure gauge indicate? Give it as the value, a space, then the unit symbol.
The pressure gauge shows 56 psi
